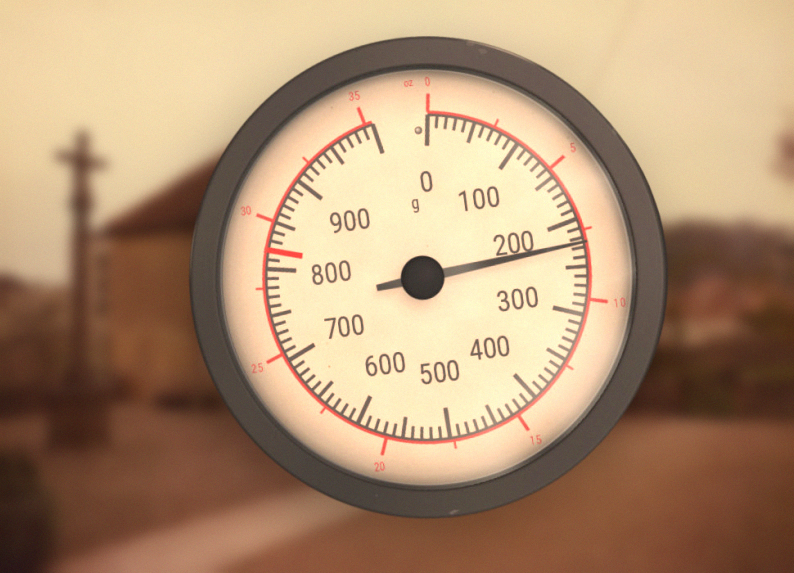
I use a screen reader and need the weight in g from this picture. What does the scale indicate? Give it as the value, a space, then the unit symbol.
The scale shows 225 g
